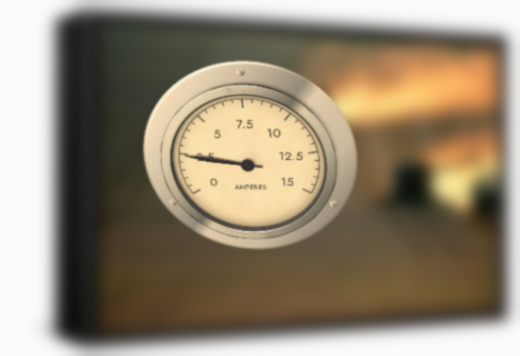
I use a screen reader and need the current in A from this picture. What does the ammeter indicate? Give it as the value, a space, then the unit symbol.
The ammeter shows 2.5 A
